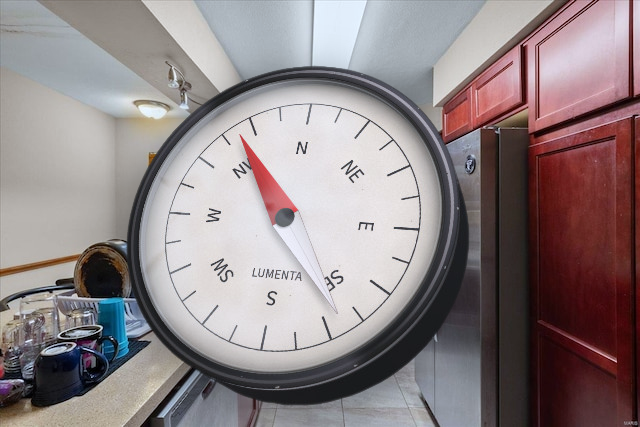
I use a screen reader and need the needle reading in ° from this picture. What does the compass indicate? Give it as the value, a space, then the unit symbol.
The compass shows 322.5 °
